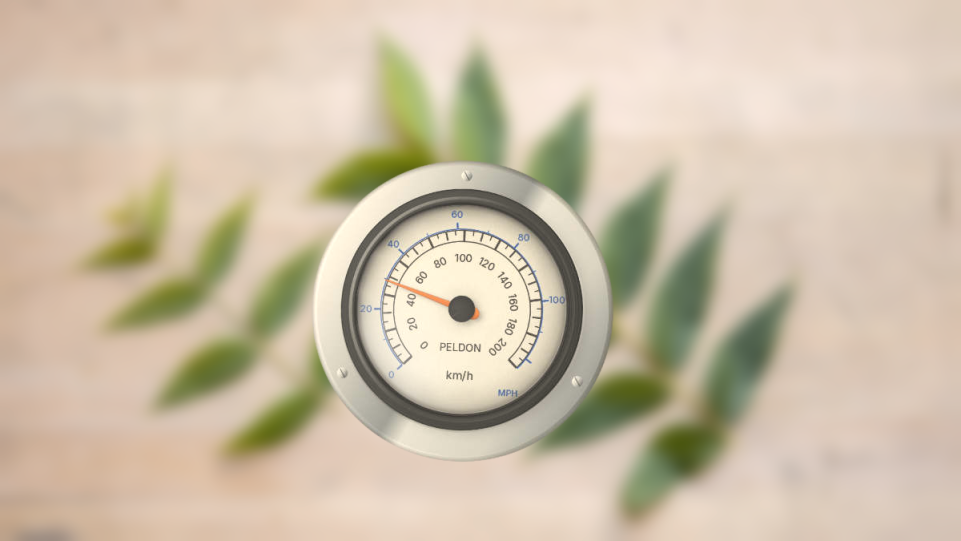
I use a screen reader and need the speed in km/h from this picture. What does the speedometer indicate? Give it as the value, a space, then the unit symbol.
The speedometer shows 47.5 km/h
